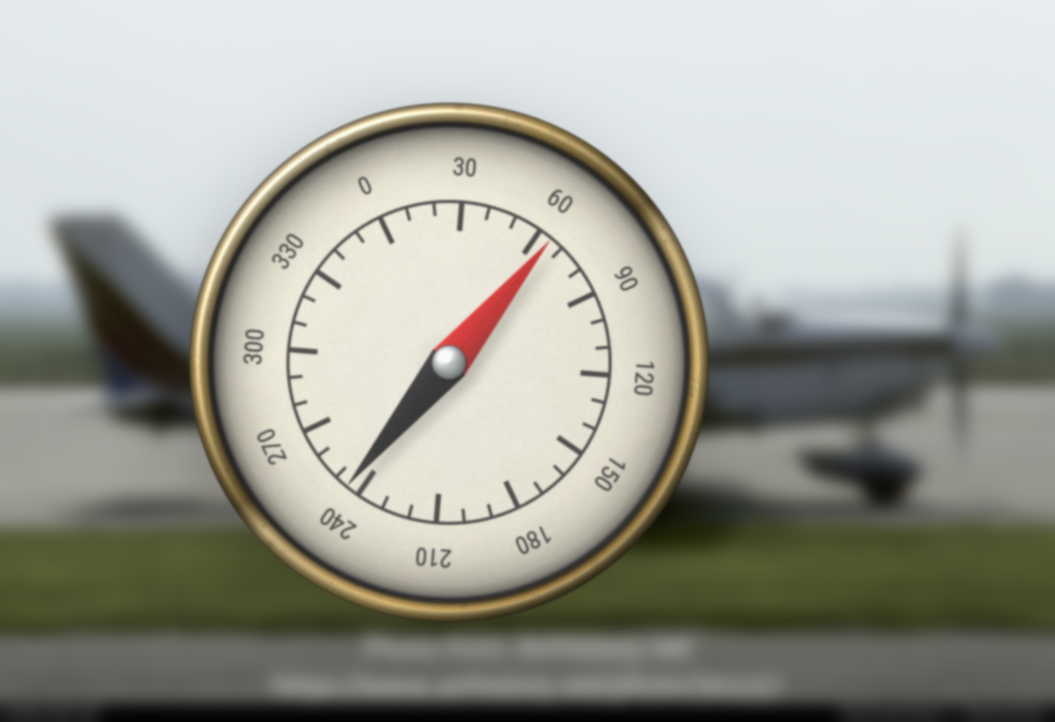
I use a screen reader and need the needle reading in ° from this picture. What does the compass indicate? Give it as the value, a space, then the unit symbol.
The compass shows 65 °
